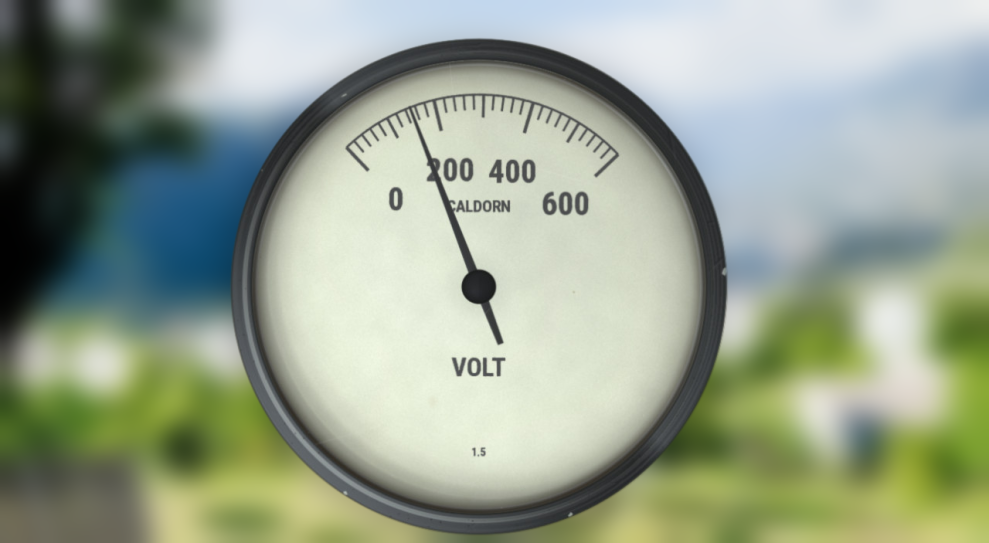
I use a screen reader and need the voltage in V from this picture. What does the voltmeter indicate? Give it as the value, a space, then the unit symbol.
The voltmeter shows 150 V
